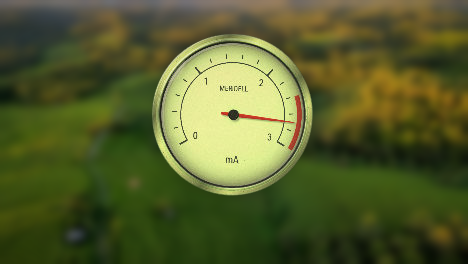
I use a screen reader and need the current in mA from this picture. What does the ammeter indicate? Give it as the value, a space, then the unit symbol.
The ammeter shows 2.7 mA
